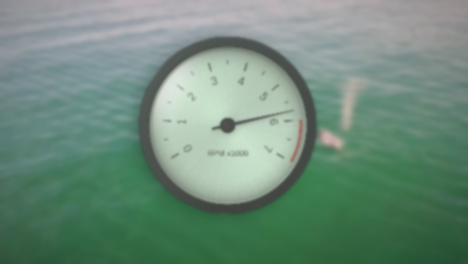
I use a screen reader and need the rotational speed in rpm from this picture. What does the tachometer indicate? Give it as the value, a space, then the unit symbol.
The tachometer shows 5750 rpm
